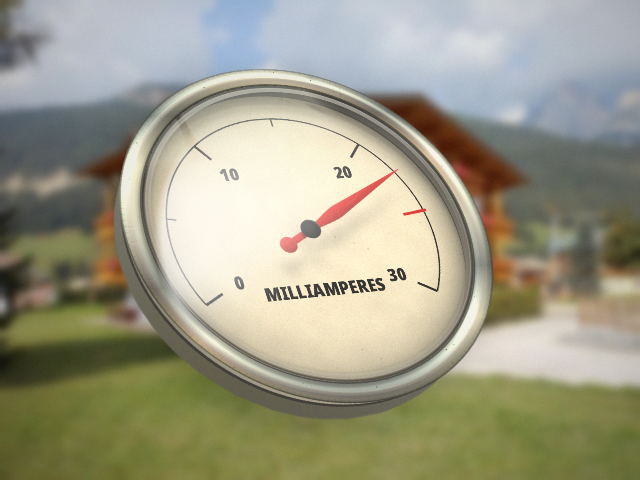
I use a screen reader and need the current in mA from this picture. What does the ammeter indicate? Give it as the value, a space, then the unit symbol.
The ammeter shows 22.5 mA
